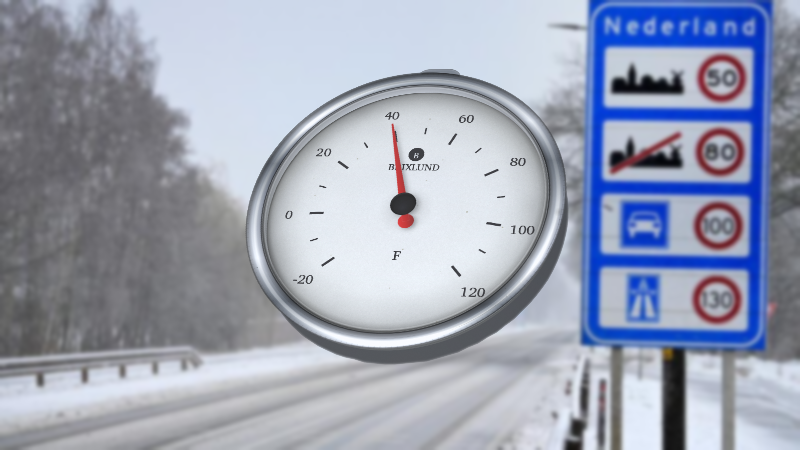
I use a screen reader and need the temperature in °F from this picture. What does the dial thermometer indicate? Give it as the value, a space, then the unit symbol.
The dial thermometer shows 40 °F
